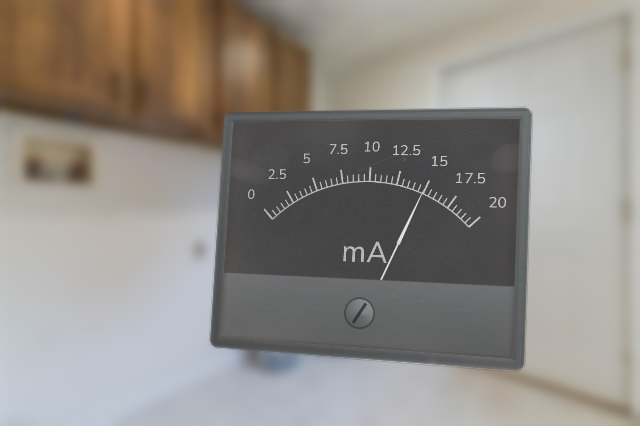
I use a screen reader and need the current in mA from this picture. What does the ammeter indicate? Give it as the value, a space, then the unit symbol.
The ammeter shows 15 mA
